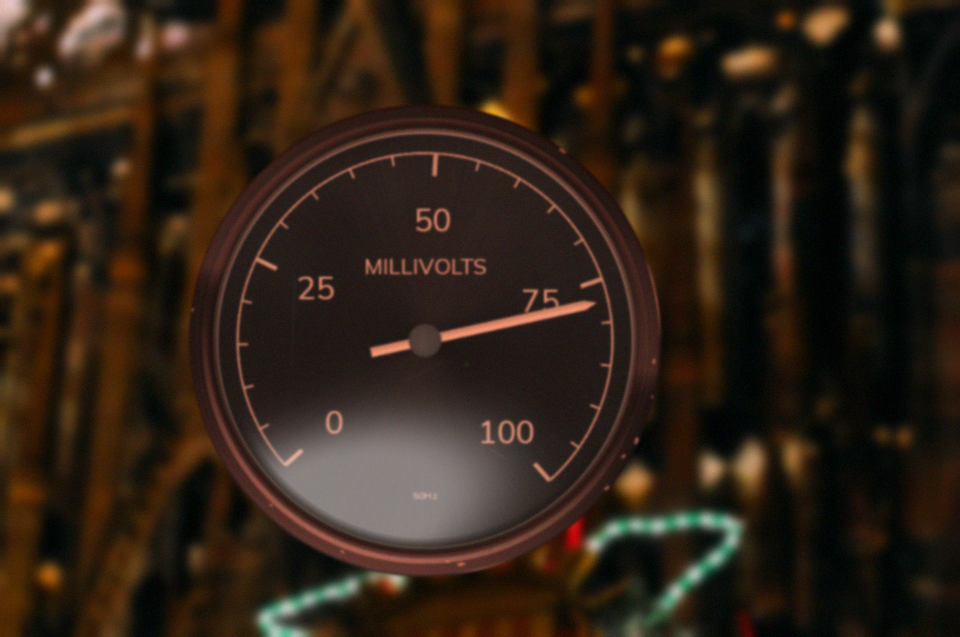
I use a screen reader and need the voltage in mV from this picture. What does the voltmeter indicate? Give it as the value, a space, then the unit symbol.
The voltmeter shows 77.5 mV
